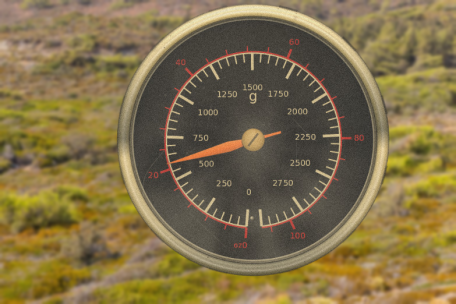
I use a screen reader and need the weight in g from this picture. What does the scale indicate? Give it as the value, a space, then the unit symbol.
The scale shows 600 g
